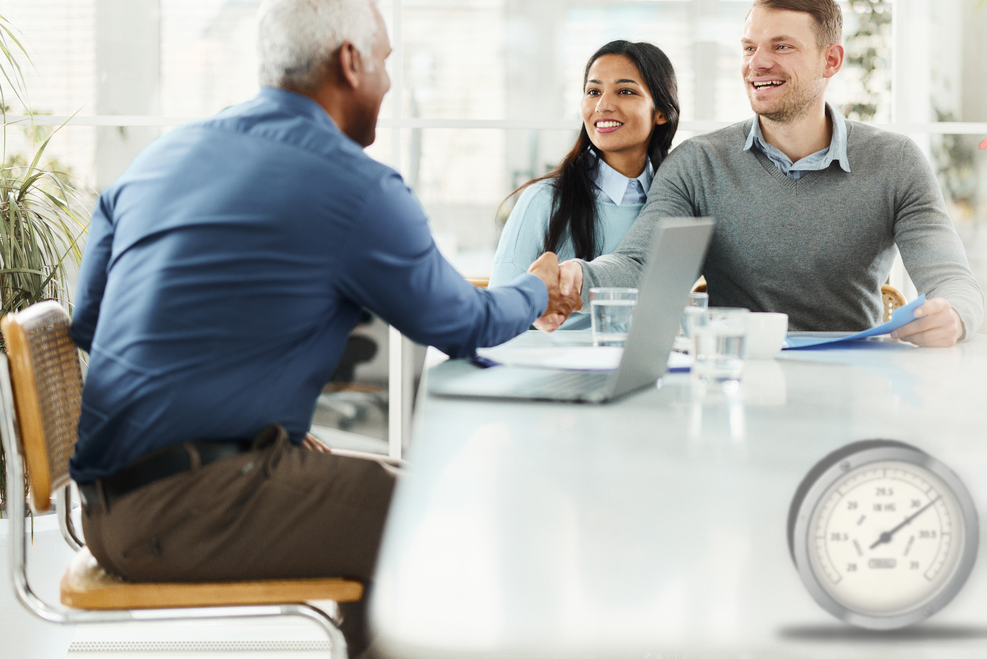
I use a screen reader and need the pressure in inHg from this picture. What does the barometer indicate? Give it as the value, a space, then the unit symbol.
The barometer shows 30.1 inHg
